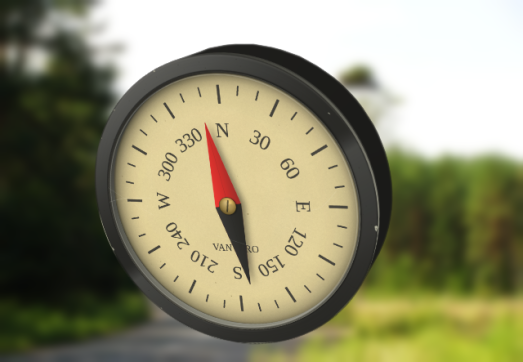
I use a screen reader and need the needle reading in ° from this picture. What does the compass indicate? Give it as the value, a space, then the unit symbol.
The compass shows 350 °
